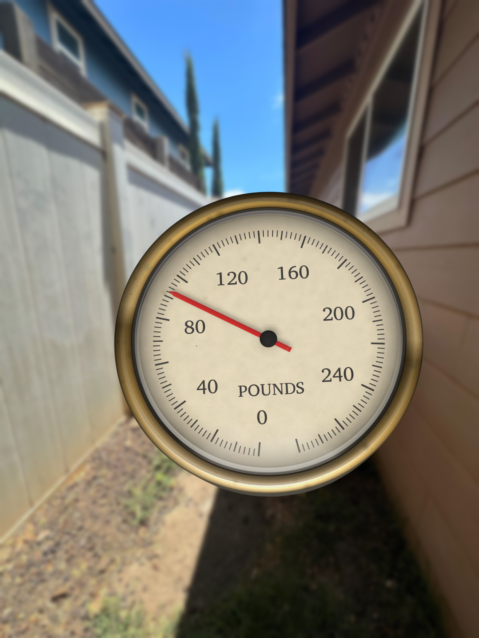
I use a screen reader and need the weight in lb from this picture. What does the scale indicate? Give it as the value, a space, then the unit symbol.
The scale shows 92 lb
